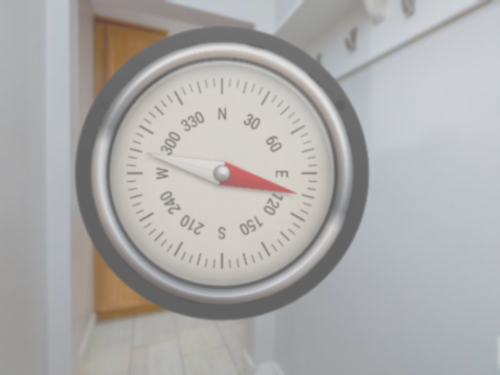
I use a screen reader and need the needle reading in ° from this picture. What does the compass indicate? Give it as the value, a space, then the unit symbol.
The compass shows 105 °
